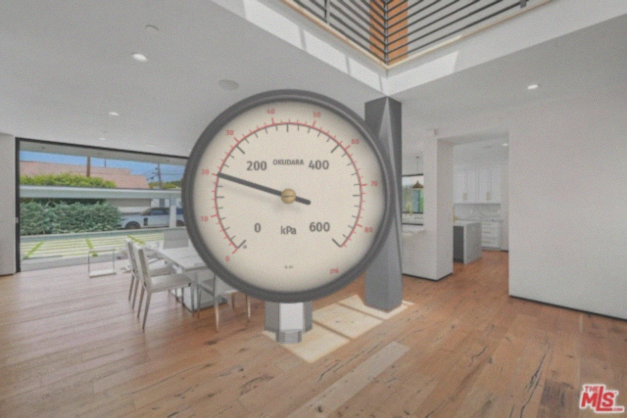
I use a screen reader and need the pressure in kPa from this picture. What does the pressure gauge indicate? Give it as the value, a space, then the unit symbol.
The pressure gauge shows 140 kPa
